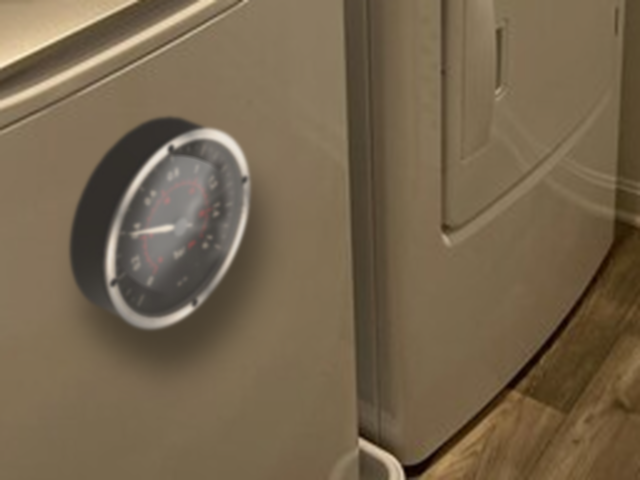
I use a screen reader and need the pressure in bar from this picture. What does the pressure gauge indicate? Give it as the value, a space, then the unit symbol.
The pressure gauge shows 0.4 bar
